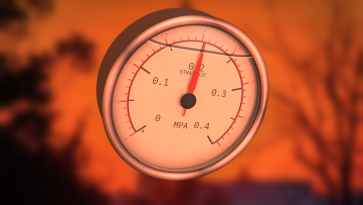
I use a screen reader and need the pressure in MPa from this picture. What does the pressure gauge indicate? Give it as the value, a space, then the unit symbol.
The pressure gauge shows 0.2 MPa
